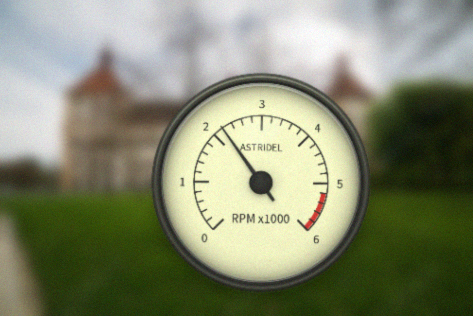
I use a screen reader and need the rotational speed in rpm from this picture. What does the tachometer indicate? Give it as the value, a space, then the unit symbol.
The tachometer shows 2200 rpm
